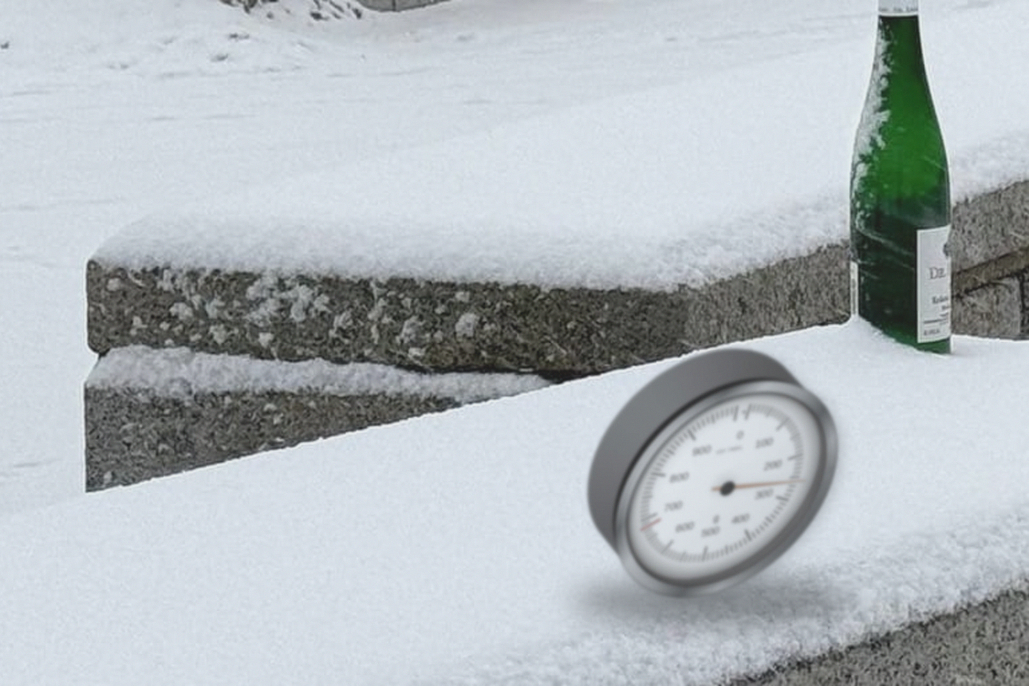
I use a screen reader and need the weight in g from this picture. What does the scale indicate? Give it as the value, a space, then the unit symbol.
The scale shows 250 g
